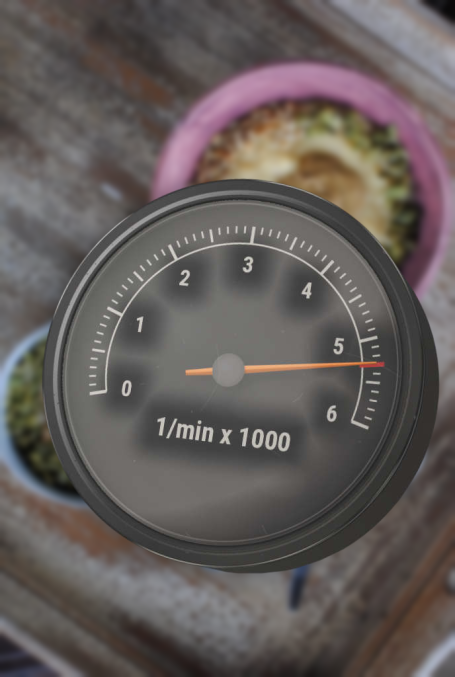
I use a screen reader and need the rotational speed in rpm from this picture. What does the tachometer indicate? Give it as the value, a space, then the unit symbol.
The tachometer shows 5300 rpm
